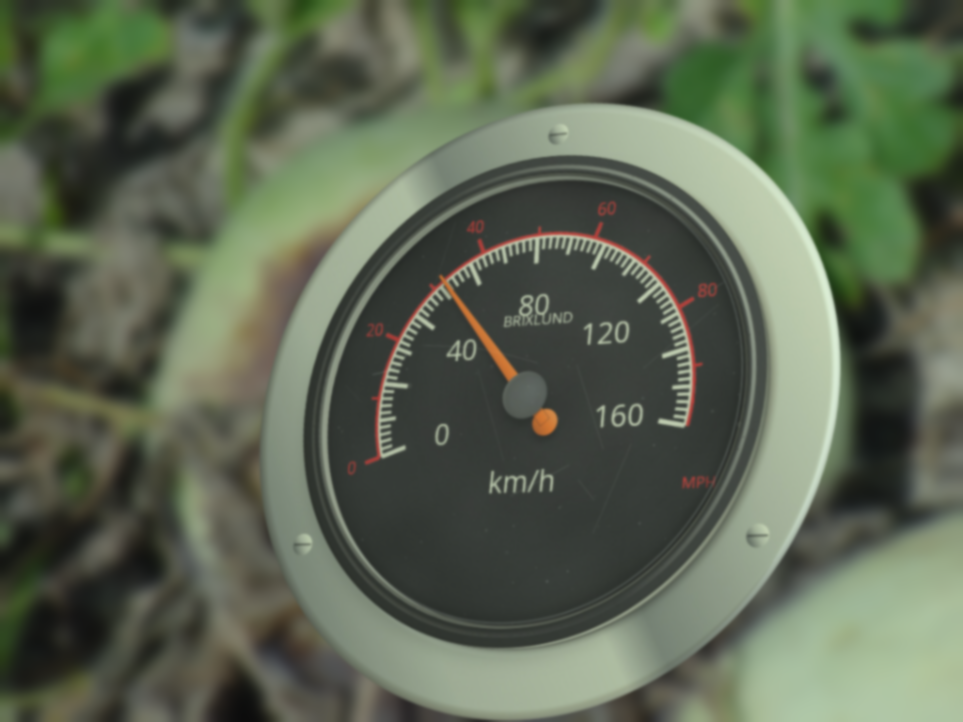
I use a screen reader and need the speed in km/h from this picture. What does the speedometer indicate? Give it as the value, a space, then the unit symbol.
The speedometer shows 52 km/h
